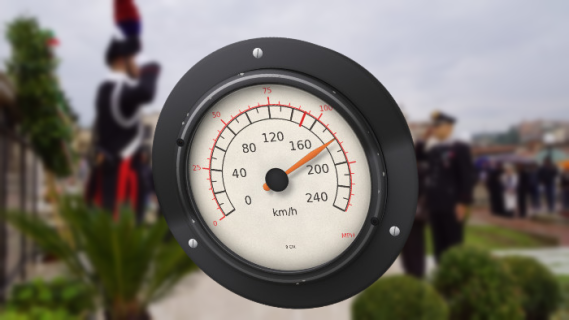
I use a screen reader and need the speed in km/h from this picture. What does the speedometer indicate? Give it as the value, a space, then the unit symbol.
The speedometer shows 180 km/h
